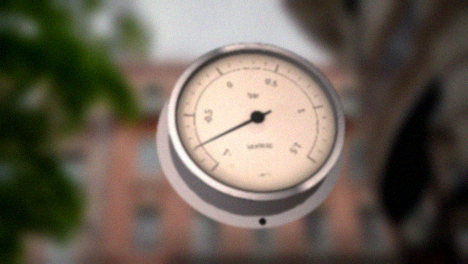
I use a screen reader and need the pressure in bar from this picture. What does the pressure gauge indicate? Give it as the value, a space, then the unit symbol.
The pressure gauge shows -0.8 bar
